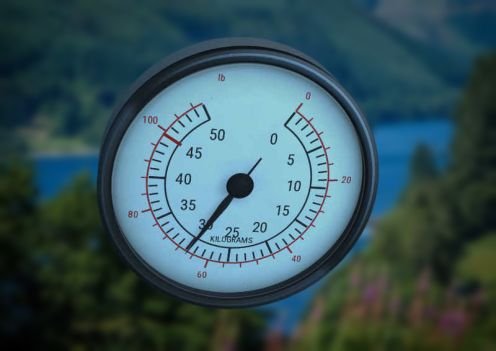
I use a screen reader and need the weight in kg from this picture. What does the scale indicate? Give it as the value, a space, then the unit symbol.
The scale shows 30 kg
